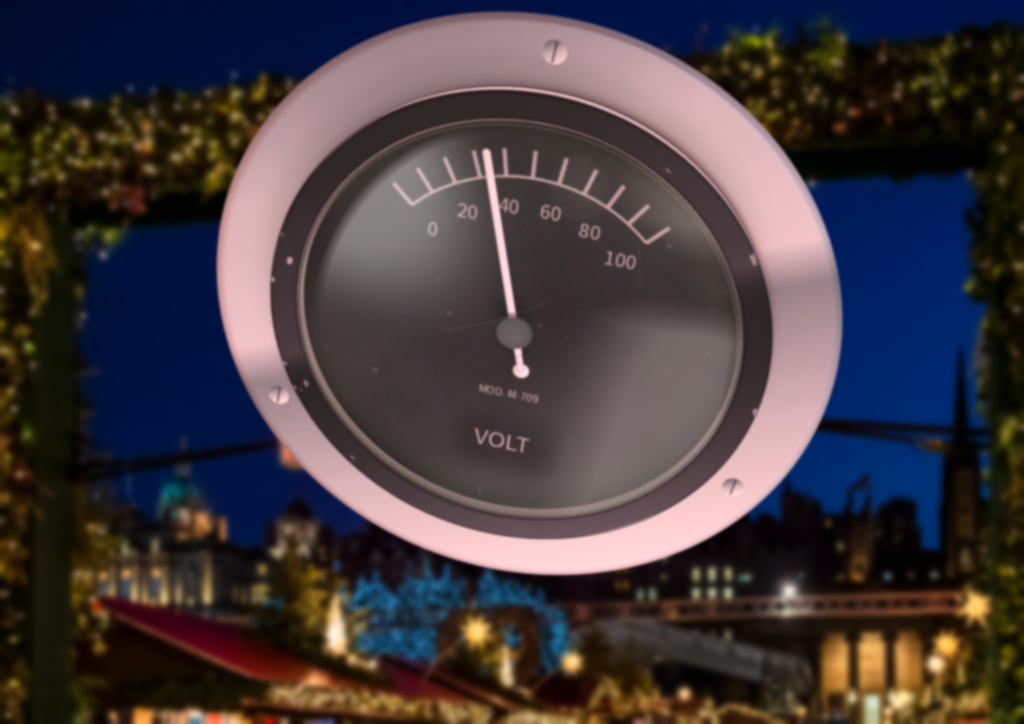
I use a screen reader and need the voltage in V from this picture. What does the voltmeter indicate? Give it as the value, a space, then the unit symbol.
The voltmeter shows 35 V
